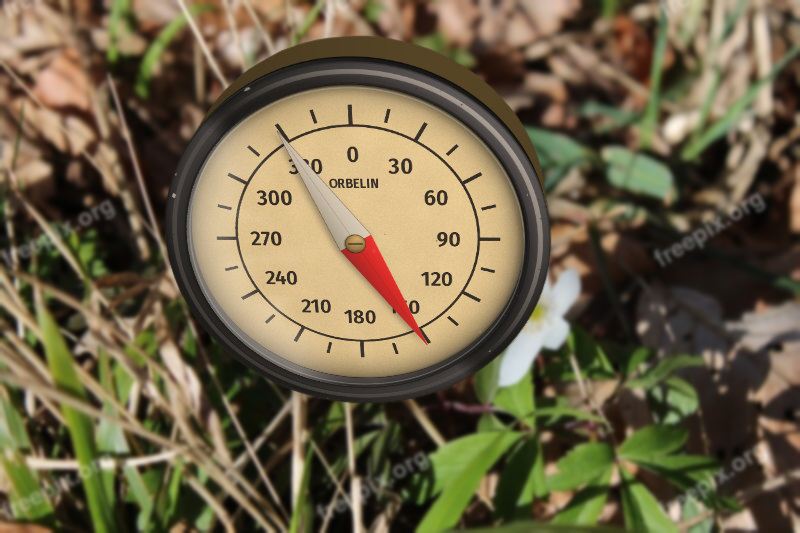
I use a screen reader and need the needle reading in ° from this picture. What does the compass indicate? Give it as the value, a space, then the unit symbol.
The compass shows 150 °
